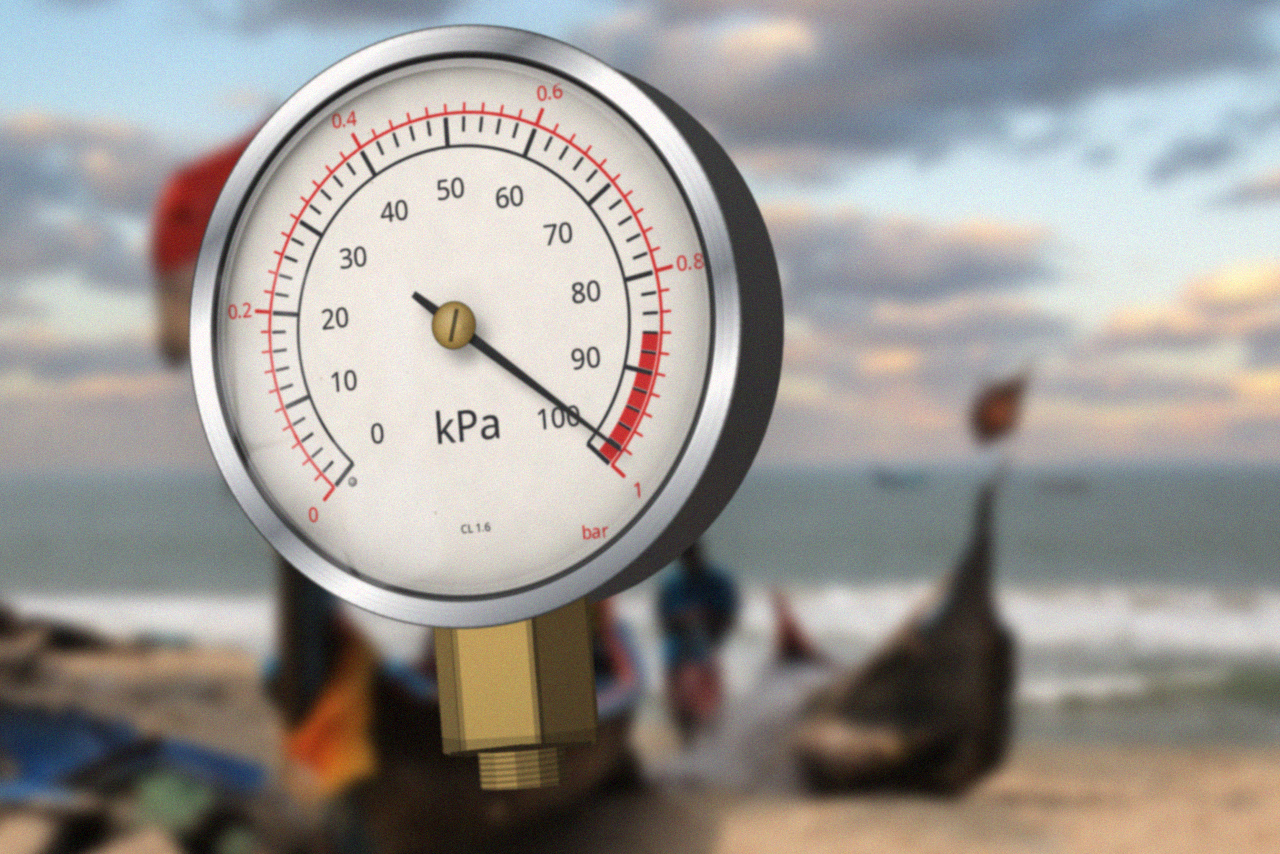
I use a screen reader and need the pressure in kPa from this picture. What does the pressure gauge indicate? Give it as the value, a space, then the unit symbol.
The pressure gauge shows 98 kPa
